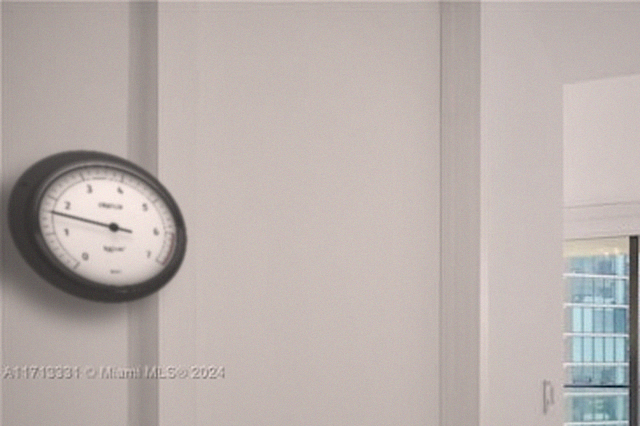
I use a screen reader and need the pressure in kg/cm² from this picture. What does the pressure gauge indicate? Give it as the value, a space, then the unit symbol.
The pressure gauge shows 1.6 kg/cm²
